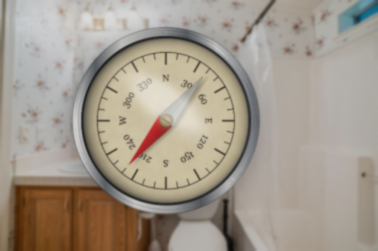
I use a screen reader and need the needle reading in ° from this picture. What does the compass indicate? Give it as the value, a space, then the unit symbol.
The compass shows 220 °
